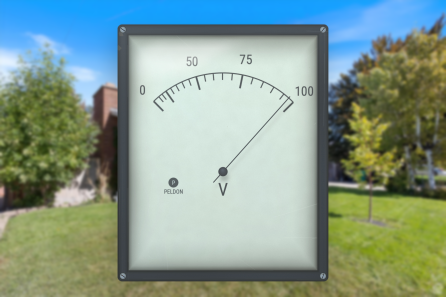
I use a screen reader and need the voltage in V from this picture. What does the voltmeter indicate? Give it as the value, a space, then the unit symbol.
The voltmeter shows 97.5 V
